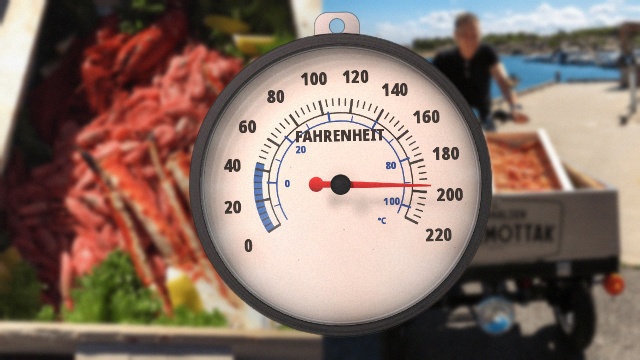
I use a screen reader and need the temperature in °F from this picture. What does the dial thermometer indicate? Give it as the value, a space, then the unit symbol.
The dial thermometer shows 196 °F
